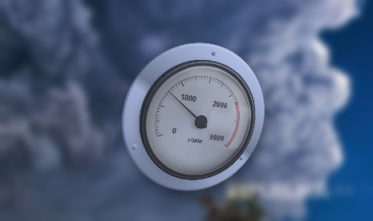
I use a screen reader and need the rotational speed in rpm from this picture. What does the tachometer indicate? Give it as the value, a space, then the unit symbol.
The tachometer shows 750 rpm
